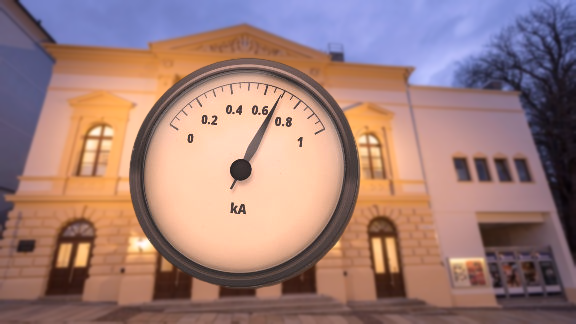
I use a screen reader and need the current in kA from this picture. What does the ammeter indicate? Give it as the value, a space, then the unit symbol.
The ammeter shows 0.7 kA
